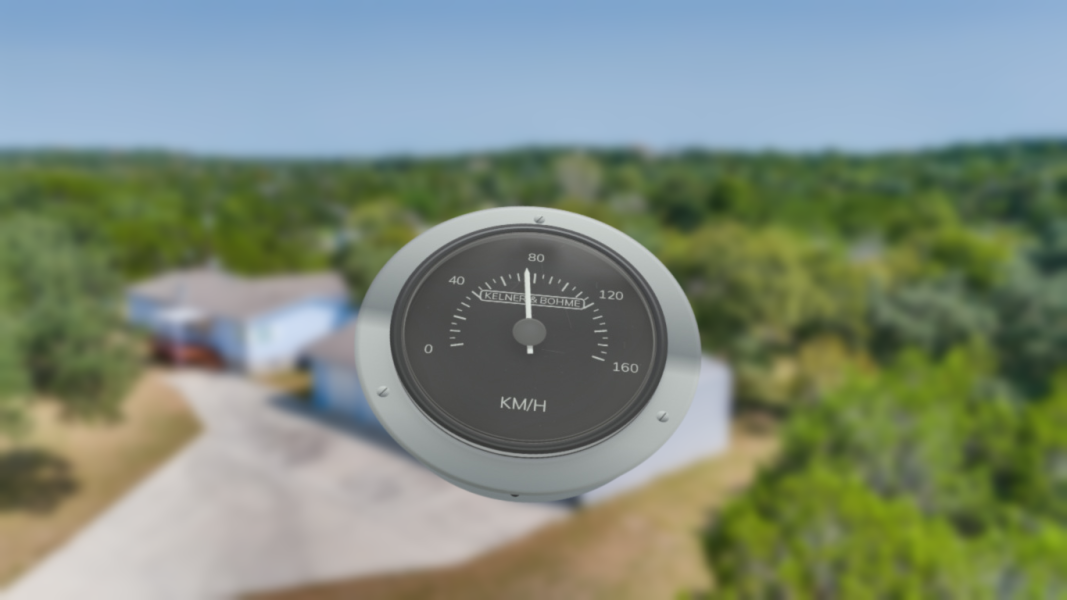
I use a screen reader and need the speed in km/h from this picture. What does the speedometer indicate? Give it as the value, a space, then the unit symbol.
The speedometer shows 75 km/h
